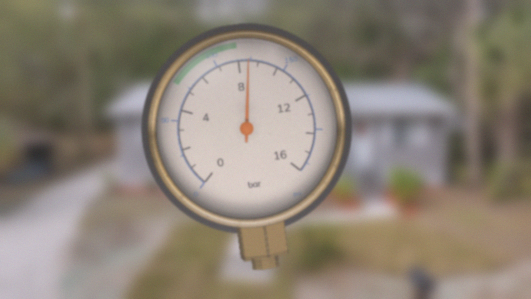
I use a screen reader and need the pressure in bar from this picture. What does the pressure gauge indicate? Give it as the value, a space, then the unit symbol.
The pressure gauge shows 8.5 bar
